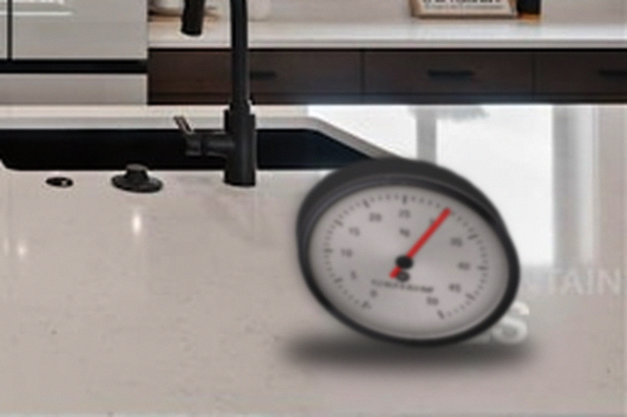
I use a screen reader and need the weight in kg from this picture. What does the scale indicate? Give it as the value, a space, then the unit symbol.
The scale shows 30 kg
